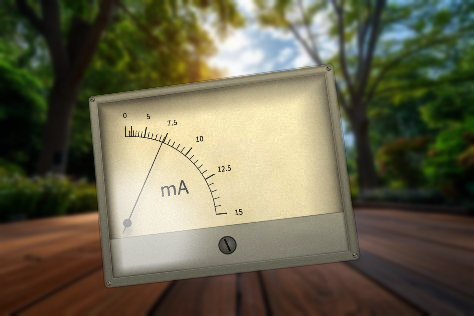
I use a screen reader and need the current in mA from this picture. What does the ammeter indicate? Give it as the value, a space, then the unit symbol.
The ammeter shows 7.5 mA
